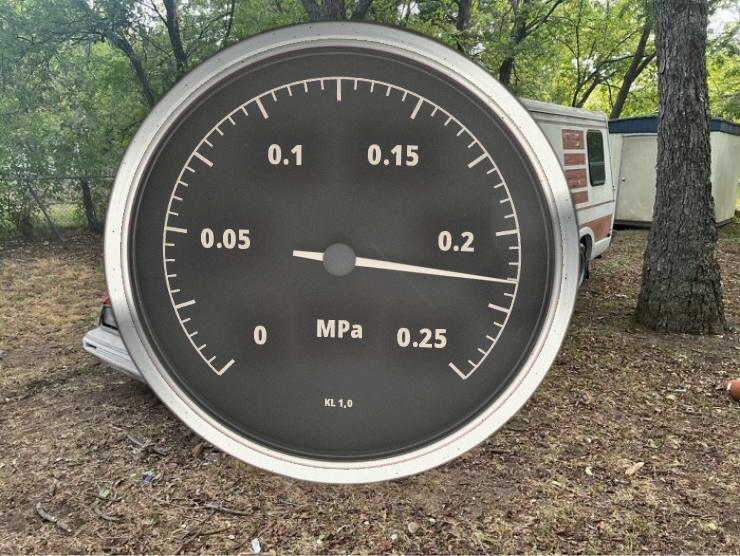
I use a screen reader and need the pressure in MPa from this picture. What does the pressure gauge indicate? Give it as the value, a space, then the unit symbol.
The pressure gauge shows 0.215 MPa
